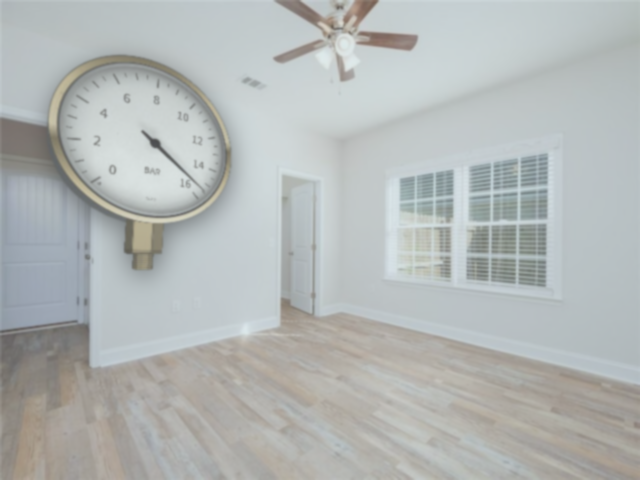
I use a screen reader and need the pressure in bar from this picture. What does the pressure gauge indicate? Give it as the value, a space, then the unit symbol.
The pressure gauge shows 15.5 bar
